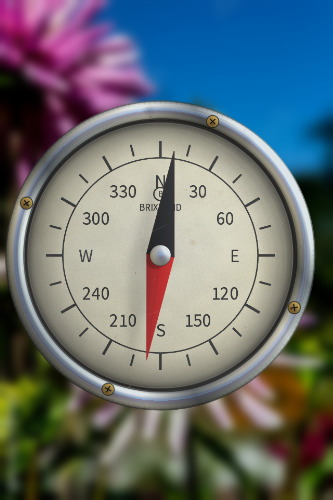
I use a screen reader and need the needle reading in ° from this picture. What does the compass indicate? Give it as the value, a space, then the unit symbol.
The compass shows 187.5 °
